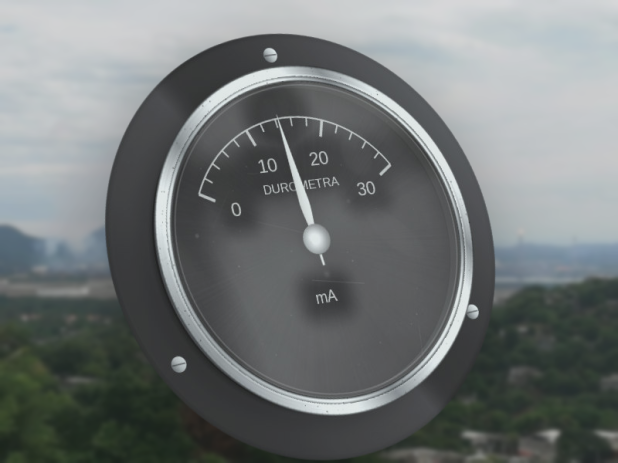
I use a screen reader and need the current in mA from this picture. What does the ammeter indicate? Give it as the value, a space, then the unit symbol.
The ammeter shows 14 mA
